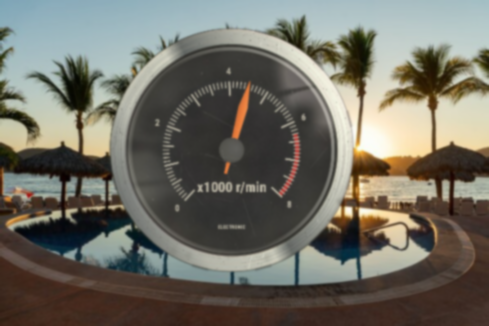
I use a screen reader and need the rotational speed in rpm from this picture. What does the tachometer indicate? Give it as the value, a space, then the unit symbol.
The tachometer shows 4500 rpm
